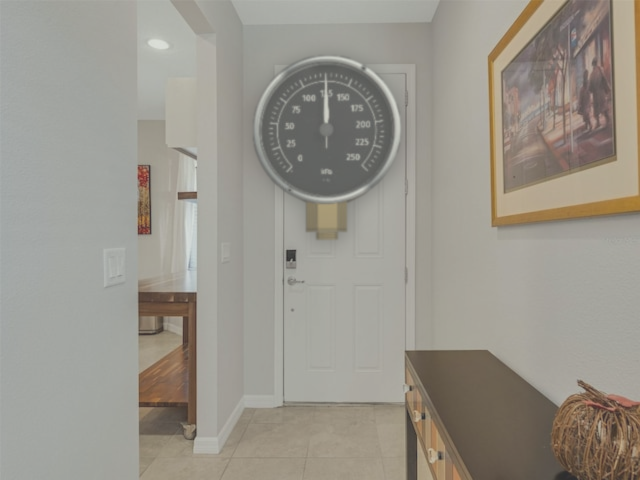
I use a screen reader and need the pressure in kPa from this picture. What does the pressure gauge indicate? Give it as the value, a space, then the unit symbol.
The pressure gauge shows 125 kPa
